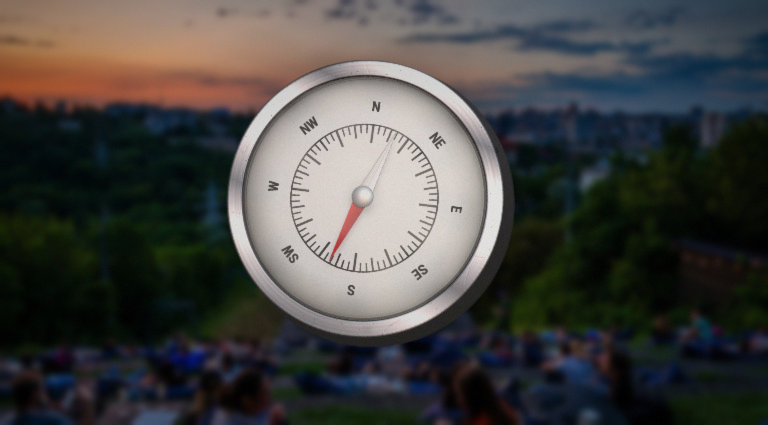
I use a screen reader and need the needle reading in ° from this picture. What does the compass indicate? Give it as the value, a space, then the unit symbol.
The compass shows 200 °
